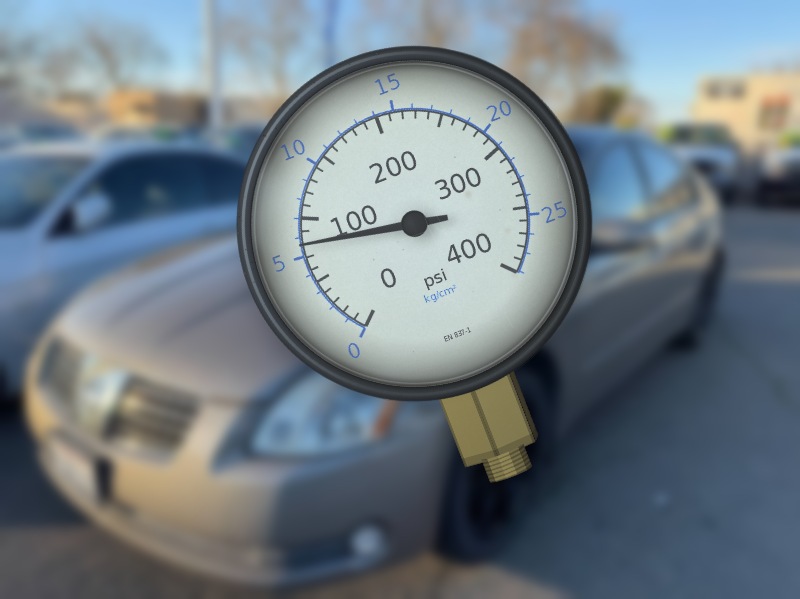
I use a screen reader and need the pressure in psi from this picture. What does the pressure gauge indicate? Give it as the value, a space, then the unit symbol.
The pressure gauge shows 80 psi
